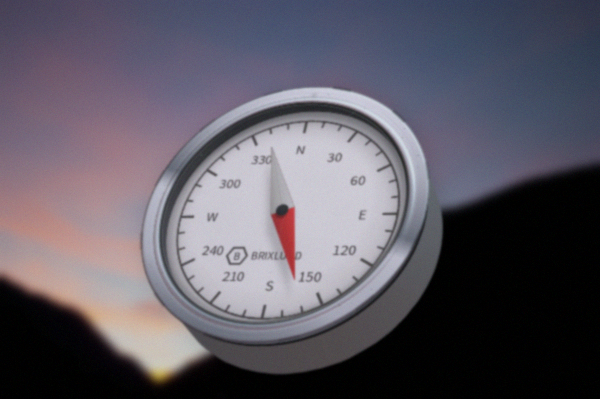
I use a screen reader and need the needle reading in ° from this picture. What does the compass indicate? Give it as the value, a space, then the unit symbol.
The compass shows 160 °
